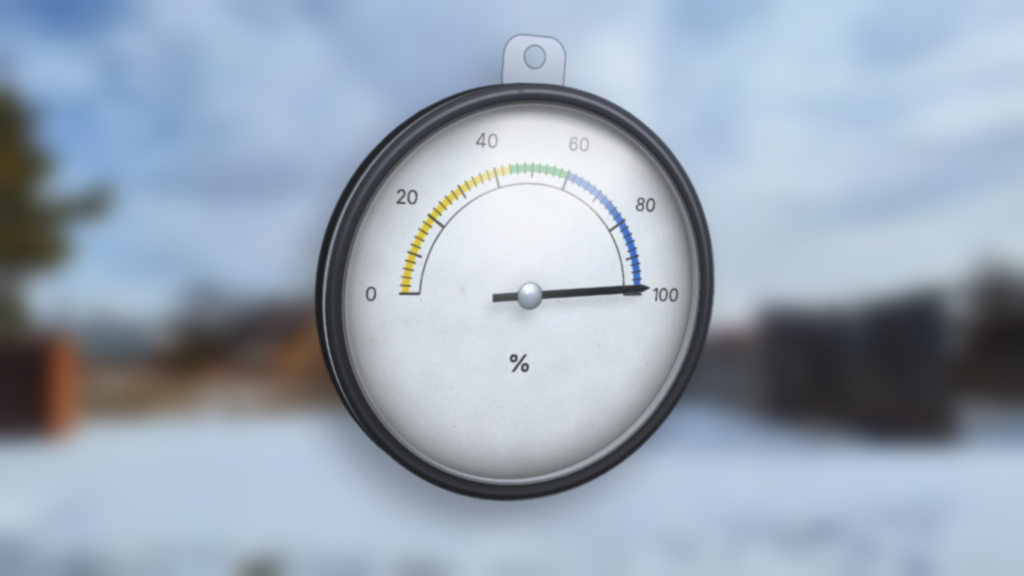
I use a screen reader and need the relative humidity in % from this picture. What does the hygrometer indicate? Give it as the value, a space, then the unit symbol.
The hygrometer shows 98 %
